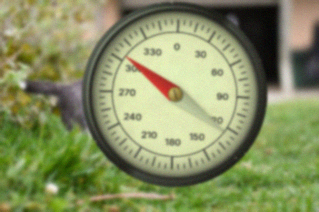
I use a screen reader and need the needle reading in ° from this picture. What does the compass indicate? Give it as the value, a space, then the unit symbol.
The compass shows 305 °
